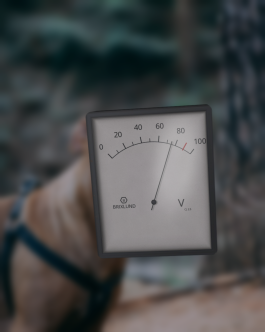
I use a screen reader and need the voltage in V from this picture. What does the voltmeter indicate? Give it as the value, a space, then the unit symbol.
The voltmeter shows 75 V
